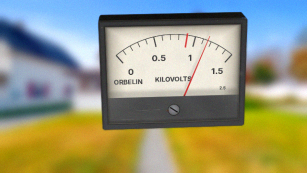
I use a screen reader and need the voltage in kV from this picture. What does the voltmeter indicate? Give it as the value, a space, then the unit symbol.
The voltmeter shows 1.15 kV
